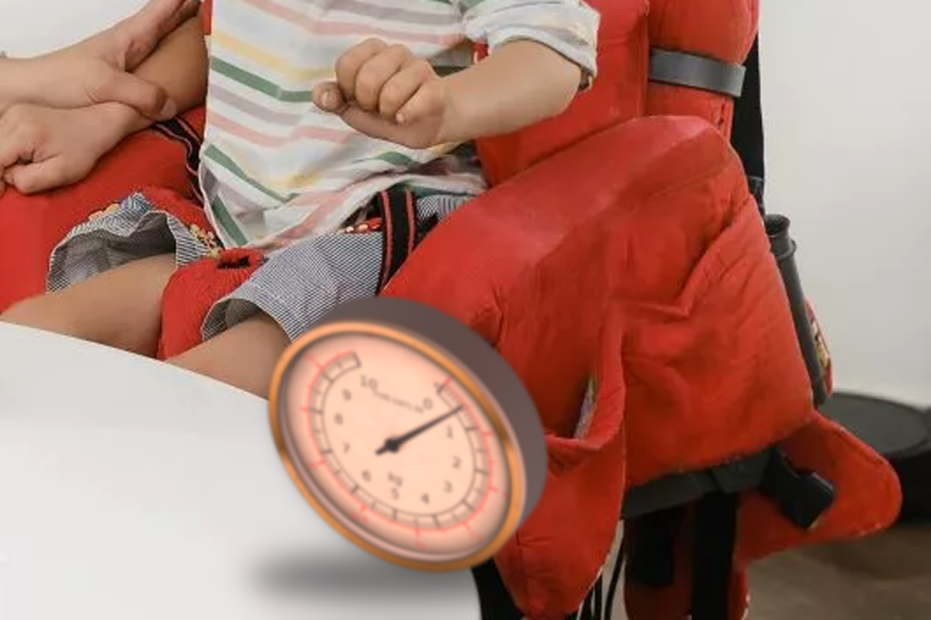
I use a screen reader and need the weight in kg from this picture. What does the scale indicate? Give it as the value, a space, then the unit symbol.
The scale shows 0.5 kg
